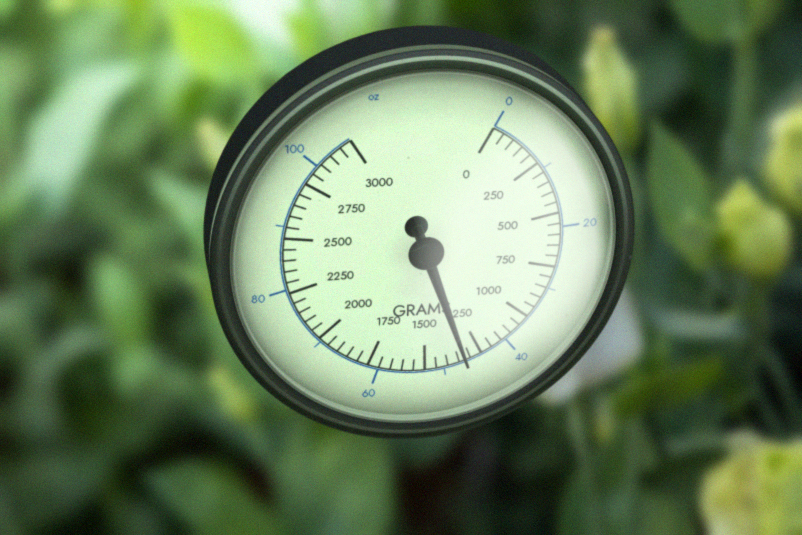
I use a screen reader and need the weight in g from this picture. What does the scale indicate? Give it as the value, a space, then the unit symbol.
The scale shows 1325 g
